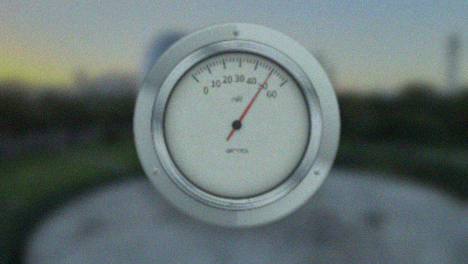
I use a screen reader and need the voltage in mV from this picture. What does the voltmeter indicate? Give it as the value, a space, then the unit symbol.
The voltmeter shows 50 mV
